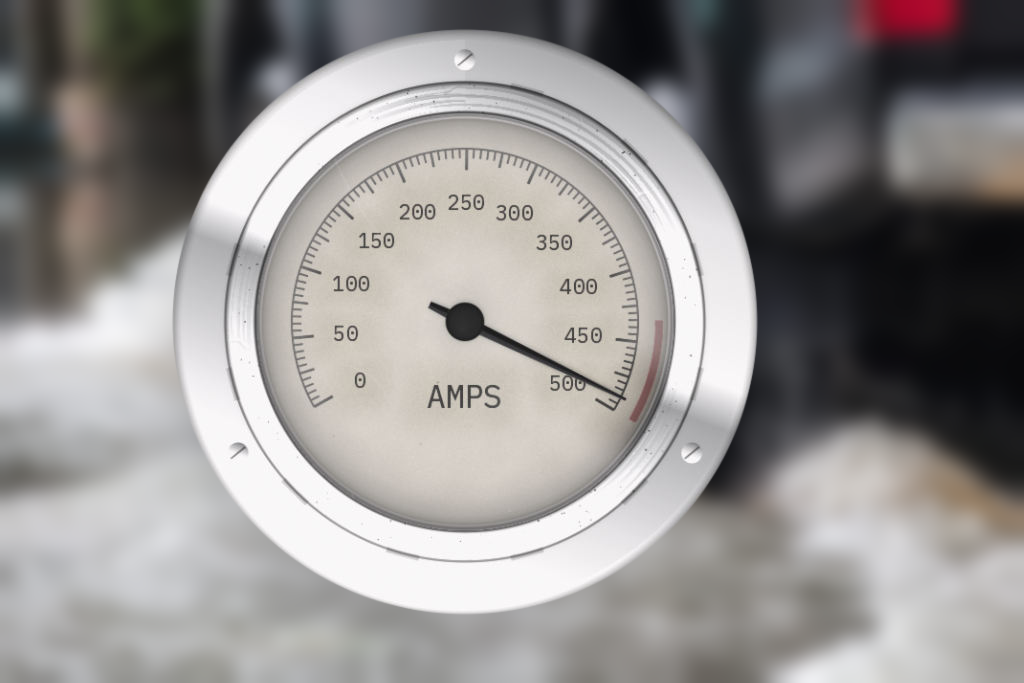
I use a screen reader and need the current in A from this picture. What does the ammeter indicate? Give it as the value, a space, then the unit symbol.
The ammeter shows 490 A
